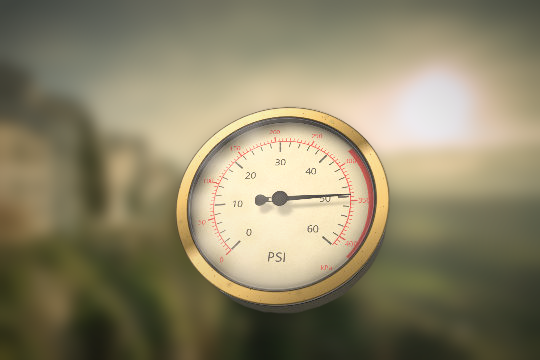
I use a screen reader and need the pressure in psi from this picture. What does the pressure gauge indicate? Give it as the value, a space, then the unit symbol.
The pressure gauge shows 50 psi
